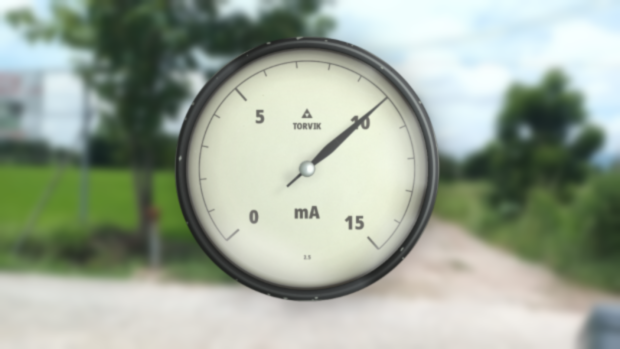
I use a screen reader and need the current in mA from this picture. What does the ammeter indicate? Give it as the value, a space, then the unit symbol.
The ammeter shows 10 mA
